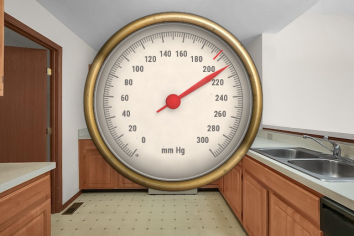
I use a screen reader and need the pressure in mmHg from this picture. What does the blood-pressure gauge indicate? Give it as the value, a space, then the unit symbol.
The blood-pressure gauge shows 210 mmHg
